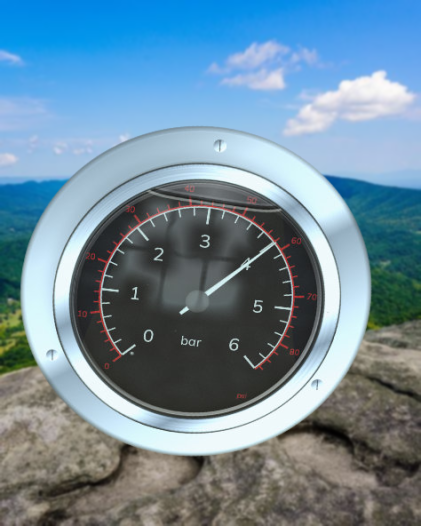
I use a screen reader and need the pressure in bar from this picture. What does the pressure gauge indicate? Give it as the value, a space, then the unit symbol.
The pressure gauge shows 4 bar
